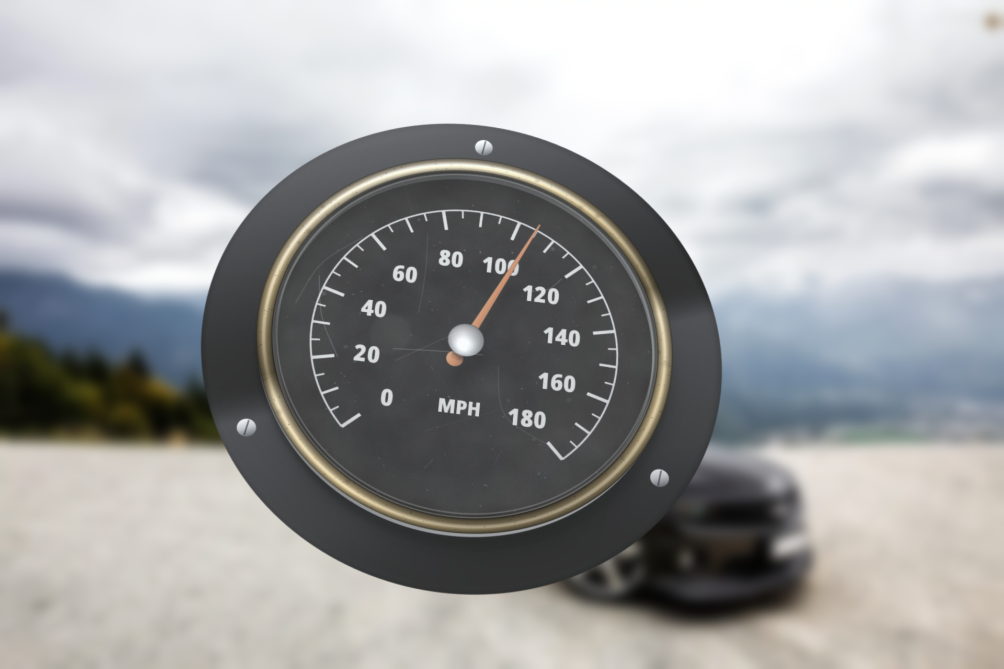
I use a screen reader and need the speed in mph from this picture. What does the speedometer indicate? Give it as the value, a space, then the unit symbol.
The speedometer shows 105 mph
